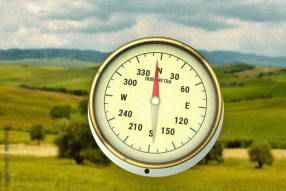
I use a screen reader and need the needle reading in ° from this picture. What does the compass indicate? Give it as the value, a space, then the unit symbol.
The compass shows 355 °
